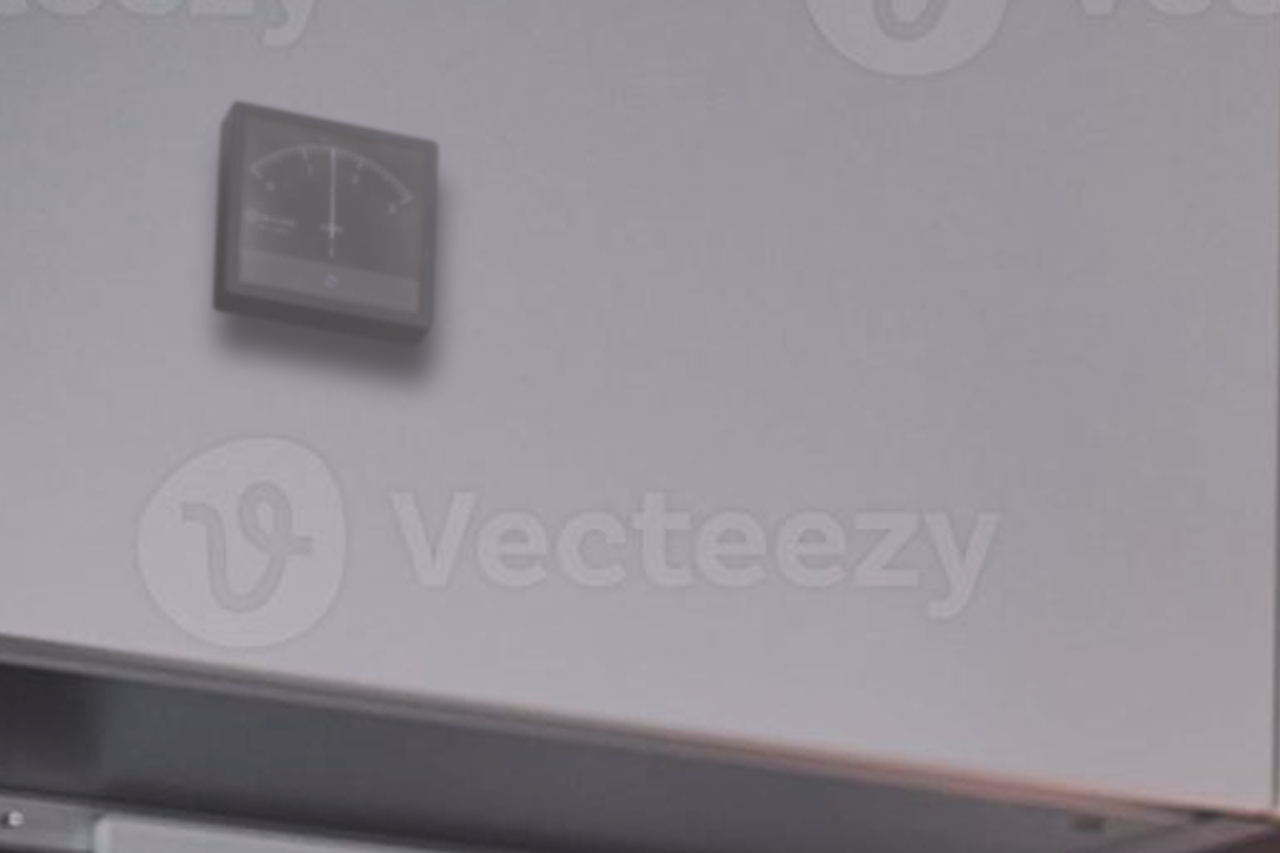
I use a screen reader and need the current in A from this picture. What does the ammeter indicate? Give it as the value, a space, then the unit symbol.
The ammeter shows 1.5 A
